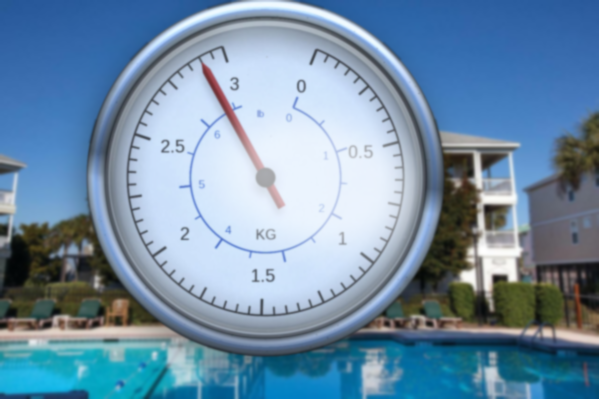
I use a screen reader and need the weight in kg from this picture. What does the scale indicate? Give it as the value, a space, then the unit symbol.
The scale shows 2.9 kg
